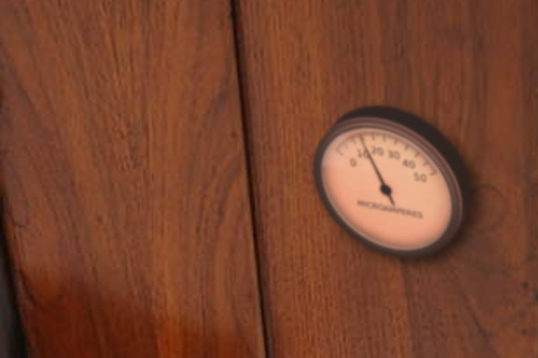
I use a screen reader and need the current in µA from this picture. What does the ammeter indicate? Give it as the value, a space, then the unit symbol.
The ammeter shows 15 µA
